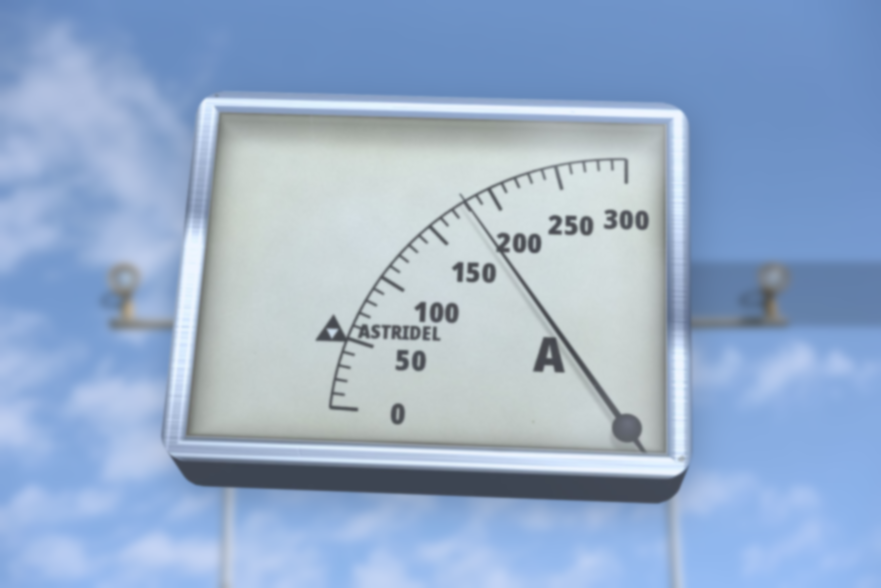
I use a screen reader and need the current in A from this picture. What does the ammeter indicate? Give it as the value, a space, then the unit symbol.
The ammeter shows 180 A
